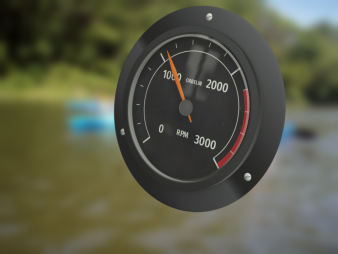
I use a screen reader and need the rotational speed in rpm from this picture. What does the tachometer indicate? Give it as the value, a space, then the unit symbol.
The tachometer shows 1100 rpm
